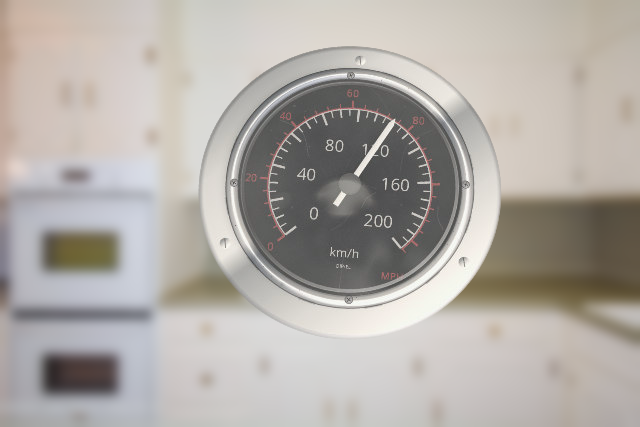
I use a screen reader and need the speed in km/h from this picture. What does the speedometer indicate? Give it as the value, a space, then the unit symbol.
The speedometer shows 120 km/h
